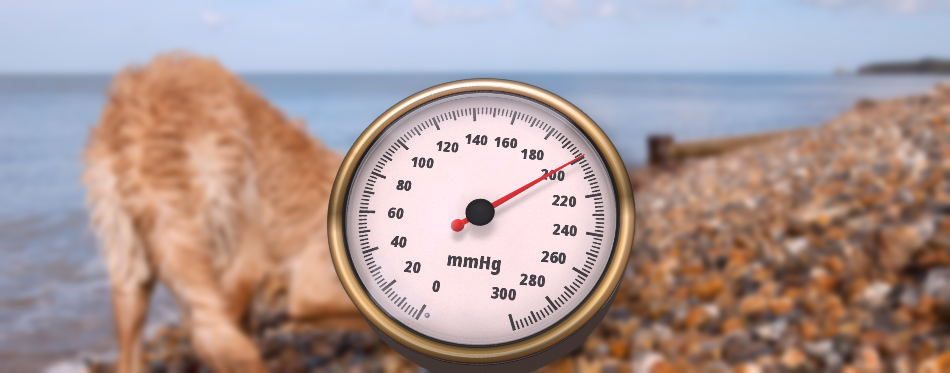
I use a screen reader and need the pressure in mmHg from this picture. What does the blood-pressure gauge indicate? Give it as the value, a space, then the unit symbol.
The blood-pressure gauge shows 200 mmHg
